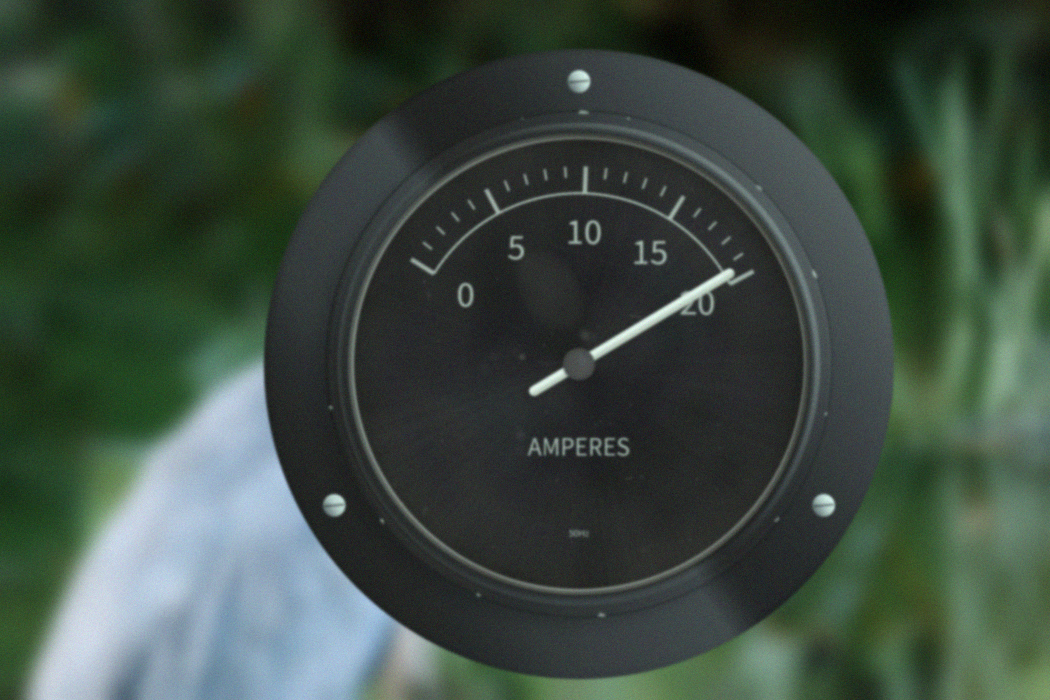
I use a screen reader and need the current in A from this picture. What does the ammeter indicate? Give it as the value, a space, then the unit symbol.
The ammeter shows 19.5 A
